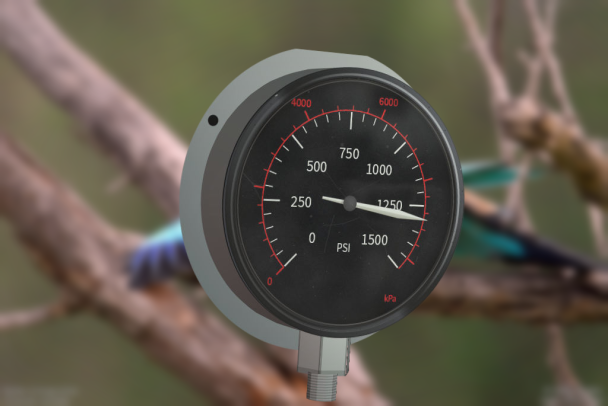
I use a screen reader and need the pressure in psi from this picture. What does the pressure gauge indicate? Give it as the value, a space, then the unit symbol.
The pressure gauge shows 1300 psi
